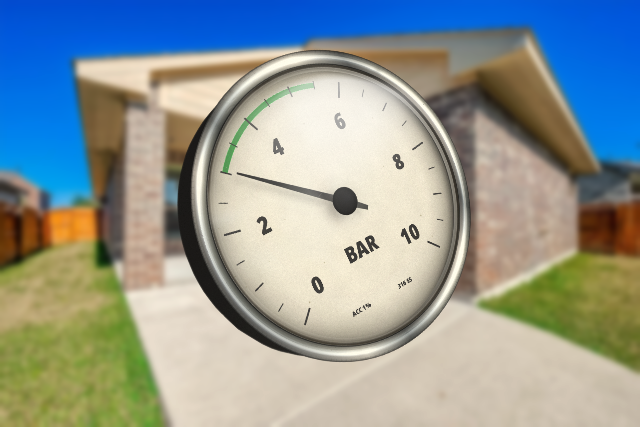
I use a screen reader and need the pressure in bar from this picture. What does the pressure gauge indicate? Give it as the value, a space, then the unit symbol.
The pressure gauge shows 3 bar
